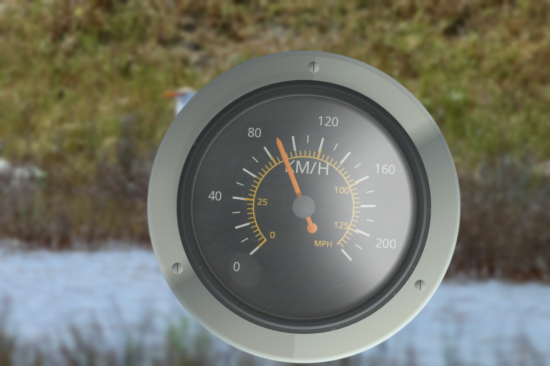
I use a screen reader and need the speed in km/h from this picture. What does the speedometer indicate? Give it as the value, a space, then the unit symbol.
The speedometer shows 90 km/h
